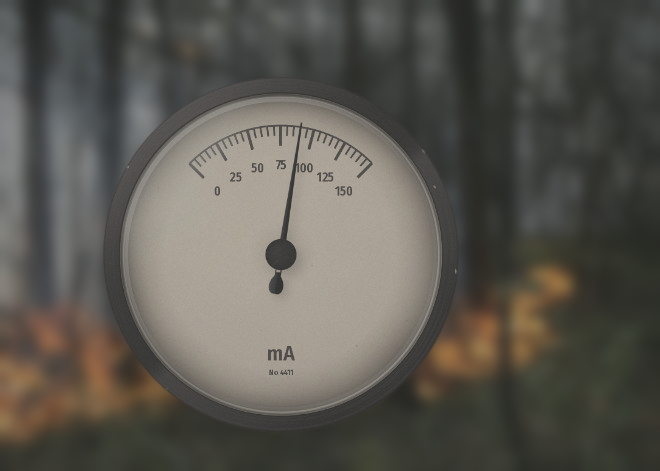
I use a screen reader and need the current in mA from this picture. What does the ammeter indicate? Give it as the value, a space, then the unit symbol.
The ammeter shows 90 mA
